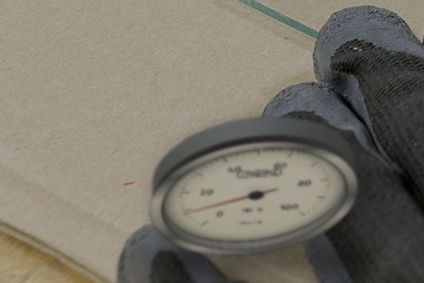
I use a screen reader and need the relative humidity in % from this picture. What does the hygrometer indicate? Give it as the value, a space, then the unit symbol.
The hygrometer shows 10 %
